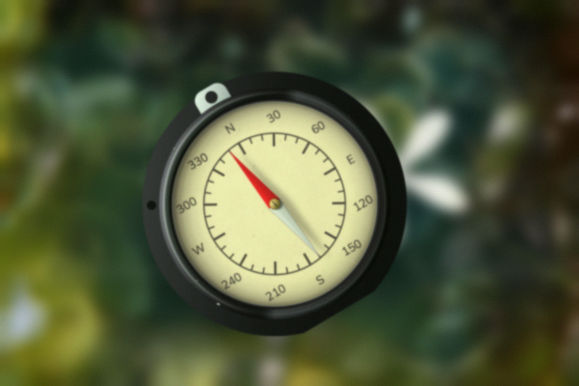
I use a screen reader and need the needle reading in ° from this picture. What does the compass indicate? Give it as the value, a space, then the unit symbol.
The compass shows 350 °
